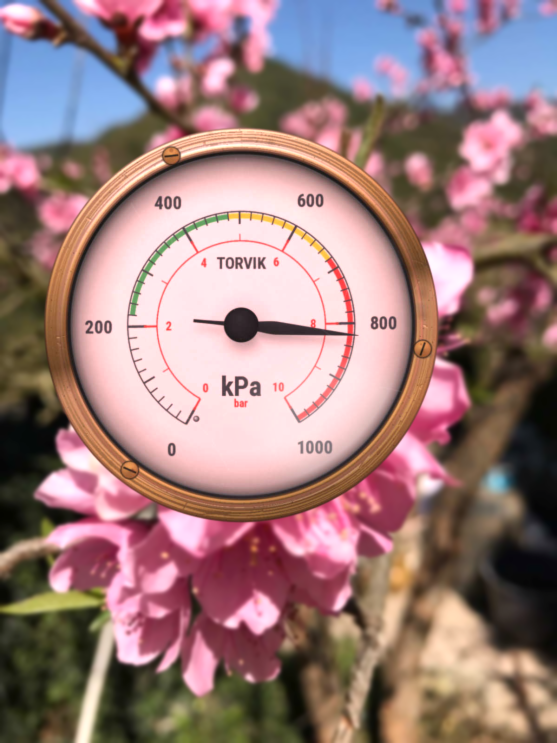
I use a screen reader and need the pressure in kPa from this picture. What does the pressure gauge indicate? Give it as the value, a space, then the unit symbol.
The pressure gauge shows 820 kPa
